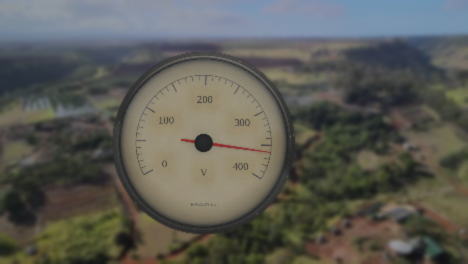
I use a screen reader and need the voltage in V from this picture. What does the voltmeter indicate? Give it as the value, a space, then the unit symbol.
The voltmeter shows 360 V
